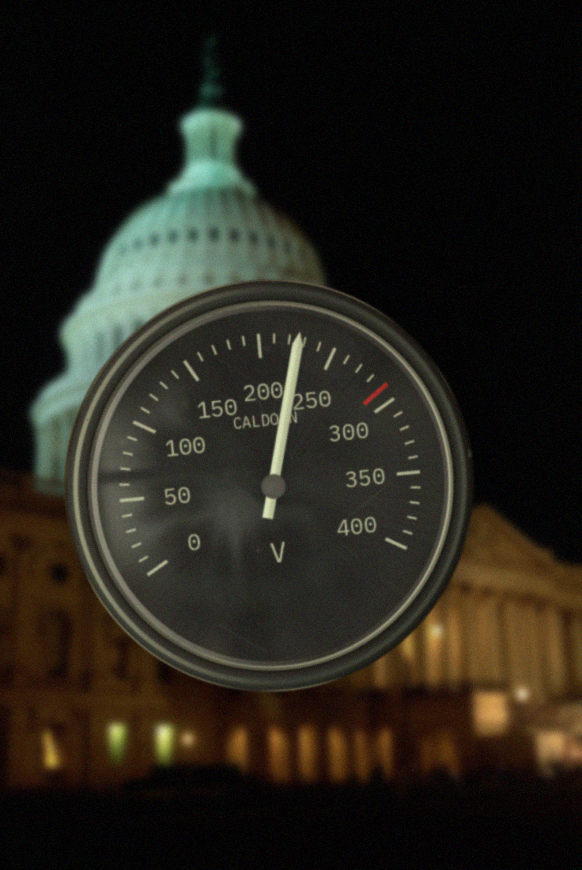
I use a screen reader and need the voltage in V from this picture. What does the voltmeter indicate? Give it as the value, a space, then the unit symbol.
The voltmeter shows 225 V
